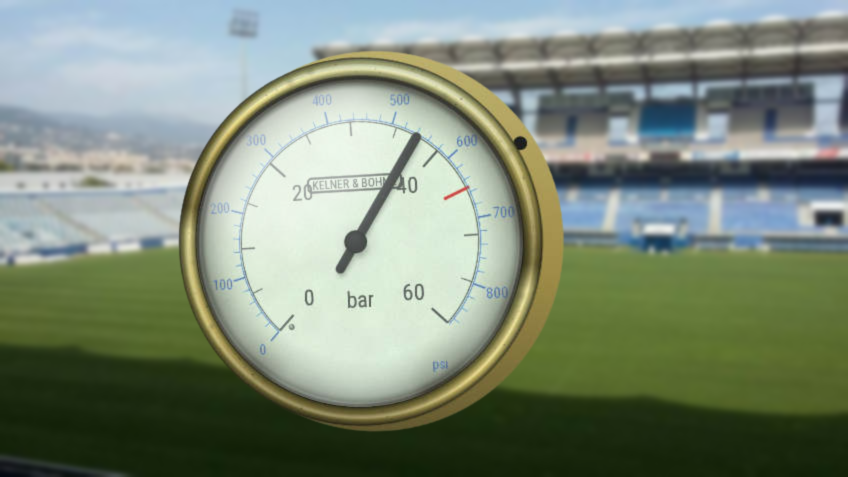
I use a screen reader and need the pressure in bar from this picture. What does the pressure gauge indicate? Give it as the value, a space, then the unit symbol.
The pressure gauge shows 37.5 bar
